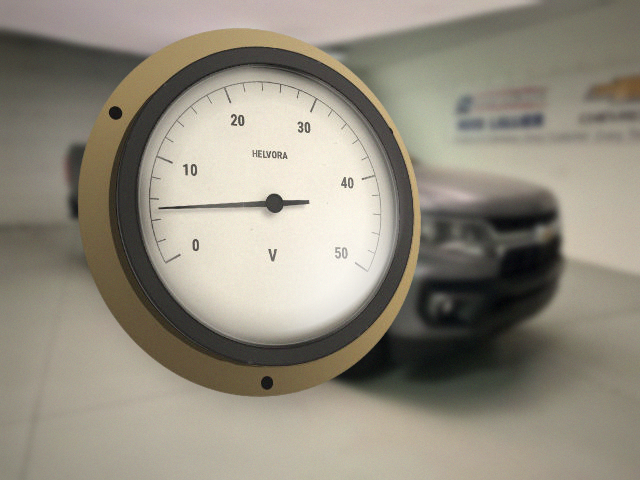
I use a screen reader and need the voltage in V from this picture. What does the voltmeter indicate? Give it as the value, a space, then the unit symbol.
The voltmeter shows 5 V
